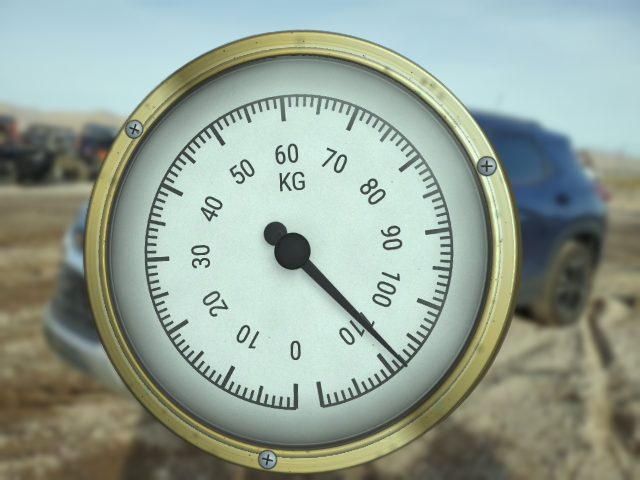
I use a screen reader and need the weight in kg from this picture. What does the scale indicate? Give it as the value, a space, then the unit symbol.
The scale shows 108 kg
